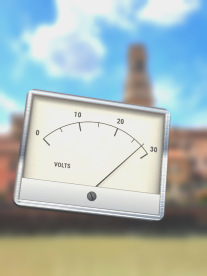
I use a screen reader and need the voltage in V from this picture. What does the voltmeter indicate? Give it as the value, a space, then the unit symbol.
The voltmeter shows 27.5 V
